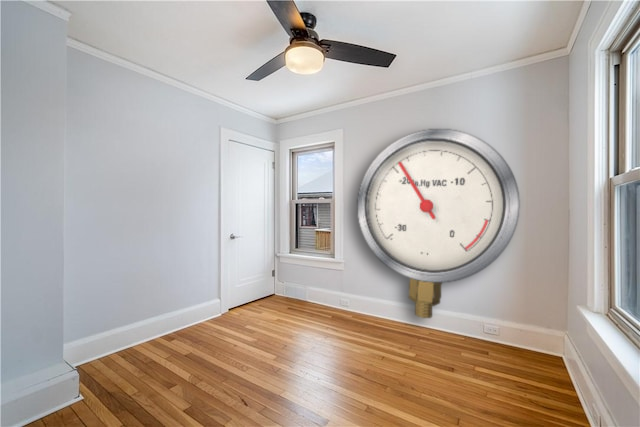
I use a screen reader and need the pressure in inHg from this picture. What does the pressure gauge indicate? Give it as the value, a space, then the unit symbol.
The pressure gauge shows -19 inHg
